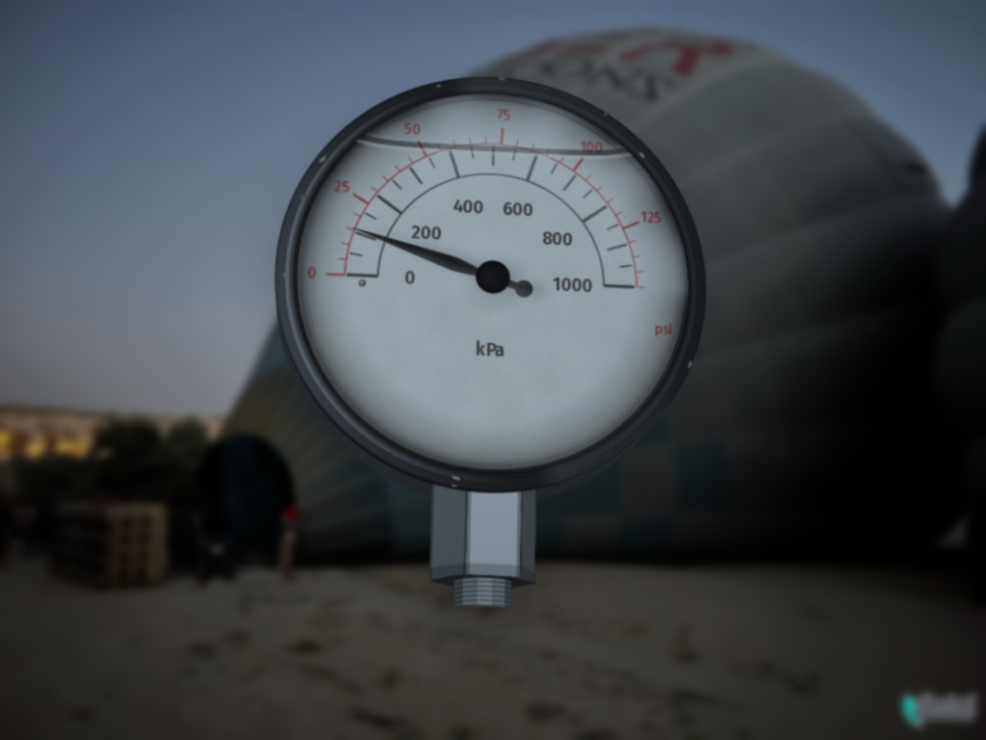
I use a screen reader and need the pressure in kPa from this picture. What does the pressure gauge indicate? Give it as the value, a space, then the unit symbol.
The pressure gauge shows 100 kPa
